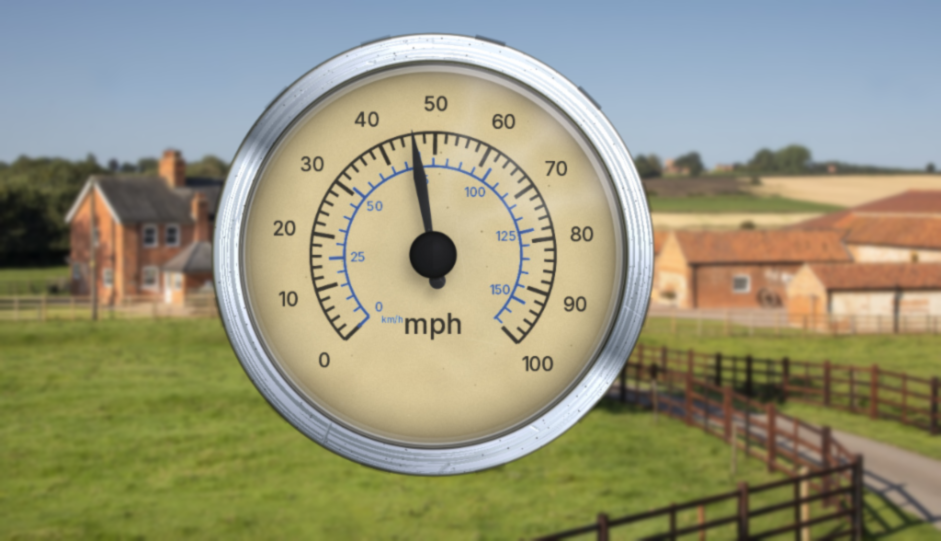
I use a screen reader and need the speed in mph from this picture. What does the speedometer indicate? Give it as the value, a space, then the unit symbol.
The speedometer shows 46 mph
